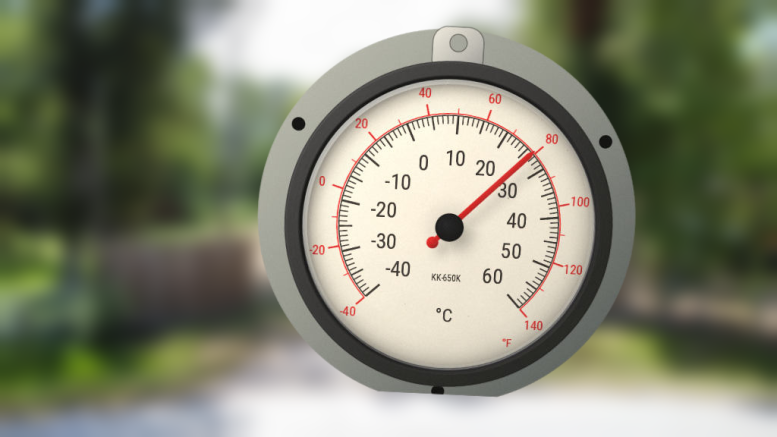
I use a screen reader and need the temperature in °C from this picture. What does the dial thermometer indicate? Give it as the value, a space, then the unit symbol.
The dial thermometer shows 26 °C
